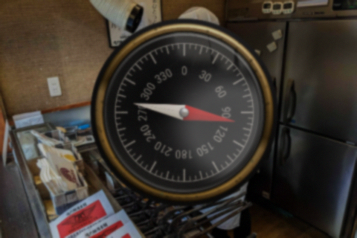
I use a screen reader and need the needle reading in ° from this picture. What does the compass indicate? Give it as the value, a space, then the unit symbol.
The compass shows 100 °
